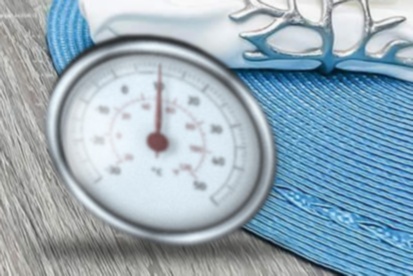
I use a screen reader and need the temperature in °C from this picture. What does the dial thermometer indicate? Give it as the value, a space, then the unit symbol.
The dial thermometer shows 10 °C
